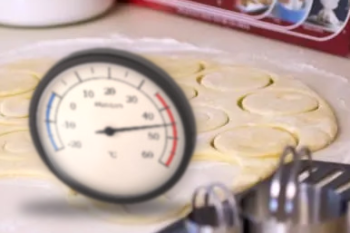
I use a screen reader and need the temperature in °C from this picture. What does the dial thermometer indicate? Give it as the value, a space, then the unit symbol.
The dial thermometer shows 45 °C
